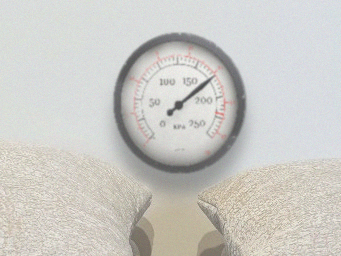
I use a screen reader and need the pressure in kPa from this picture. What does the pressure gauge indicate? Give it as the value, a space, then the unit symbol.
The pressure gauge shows 175 kPa
